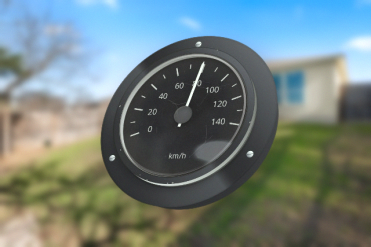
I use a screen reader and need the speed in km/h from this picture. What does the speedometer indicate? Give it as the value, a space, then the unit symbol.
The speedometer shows 80 km/h
